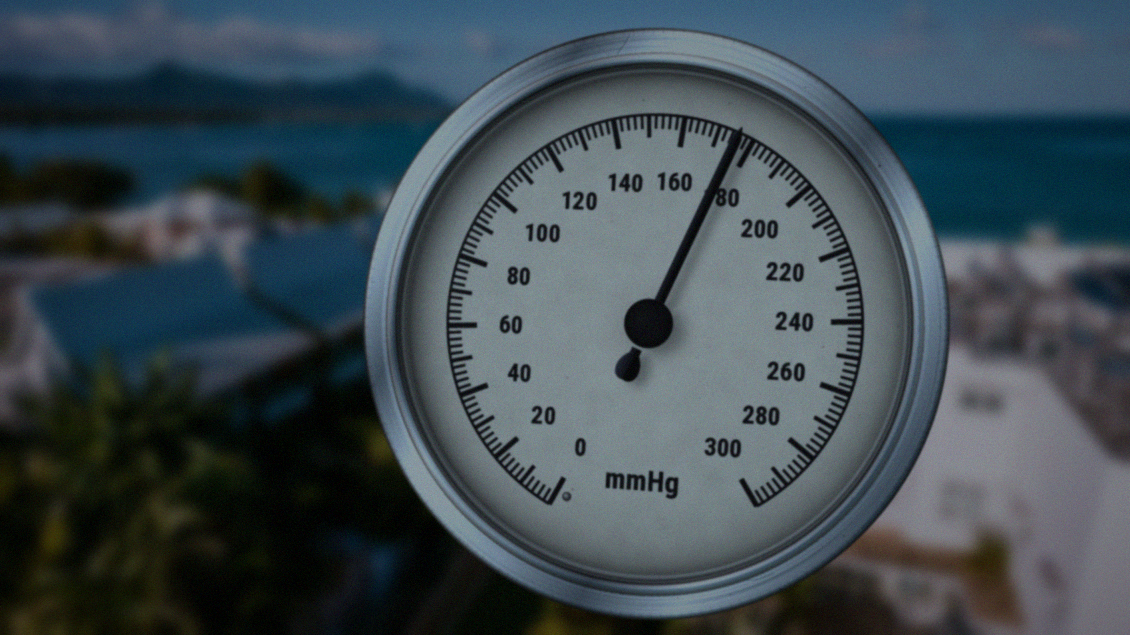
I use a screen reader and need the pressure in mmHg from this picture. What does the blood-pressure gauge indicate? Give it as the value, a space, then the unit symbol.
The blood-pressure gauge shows 176 mmHg
